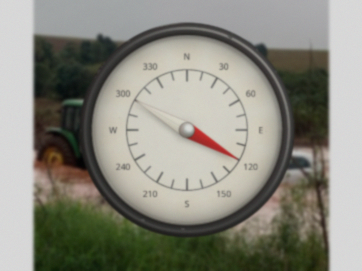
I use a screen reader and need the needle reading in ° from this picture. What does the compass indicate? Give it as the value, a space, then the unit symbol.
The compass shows 120 °
